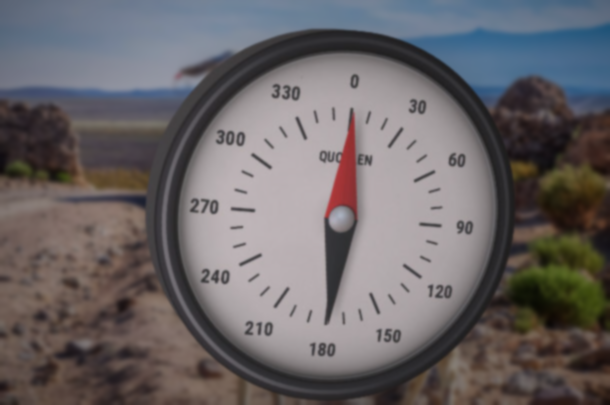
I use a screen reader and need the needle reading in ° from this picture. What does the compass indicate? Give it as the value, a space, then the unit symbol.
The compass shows 0 °
